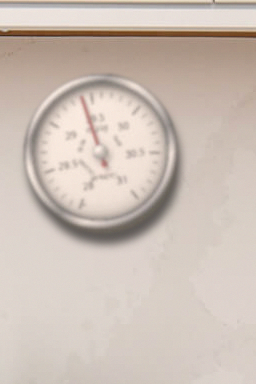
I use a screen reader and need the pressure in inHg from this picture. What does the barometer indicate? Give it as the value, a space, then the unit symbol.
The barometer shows 29.4 inHg
